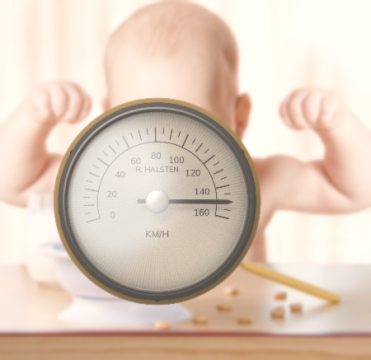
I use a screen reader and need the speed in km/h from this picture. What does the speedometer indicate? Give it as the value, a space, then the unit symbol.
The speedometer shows 150 km/h
